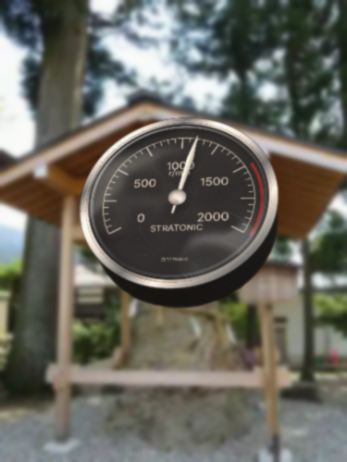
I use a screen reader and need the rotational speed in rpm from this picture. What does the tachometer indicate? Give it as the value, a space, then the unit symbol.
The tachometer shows 1100 rpm
